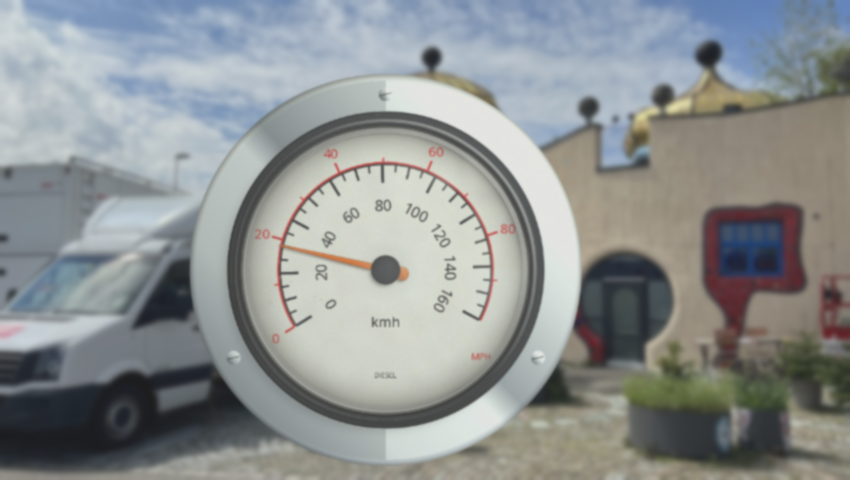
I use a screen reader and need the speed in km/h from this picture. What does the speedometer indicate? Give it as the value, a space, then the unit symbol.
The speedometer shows 30 km/h
